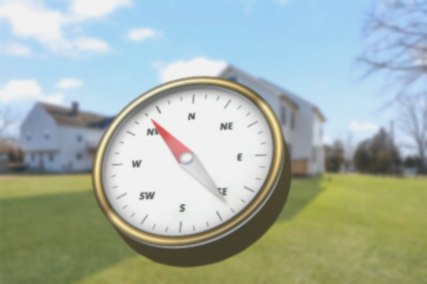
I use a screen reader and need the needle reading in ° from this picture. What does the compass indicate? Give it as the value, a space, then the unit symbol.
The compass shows 320 °
